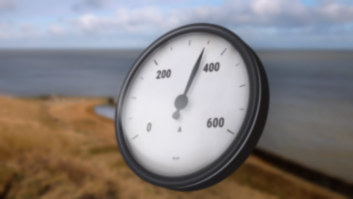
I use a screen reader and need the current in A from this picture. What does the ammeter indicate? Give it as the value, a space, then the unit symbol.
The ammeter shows 350 A
